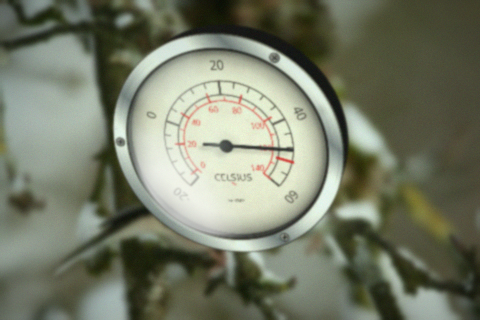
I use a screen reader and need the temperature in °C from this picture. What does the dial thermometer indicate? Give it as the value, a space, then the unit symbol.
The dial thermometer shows 48 °C
